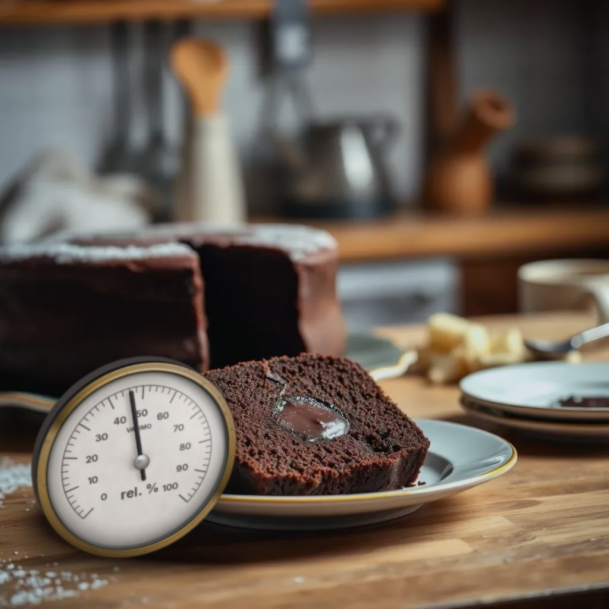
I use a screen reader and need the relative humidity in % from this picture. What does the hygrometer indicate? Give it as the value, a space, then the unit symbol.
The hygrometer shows 46 %
